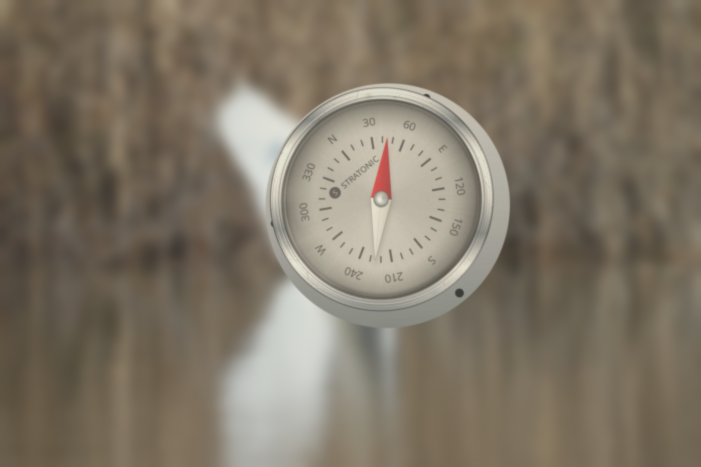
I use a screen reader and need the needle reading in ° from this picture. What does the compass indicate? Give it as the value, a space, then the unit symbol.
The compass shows 45 °
